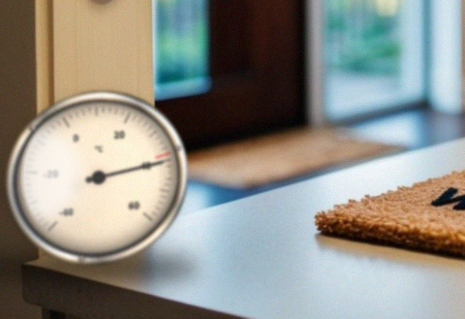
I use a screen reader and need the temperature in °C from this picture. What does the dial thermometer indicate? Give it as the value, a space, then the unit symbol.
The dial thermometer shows 40 °C
